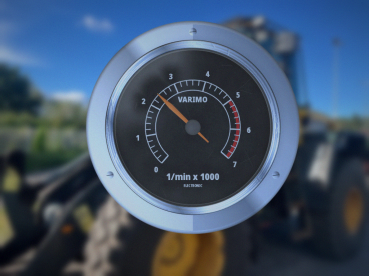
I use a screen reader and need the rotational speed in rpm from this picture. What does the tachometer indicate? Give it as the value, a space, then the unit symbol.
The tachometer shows 2400 rpm
